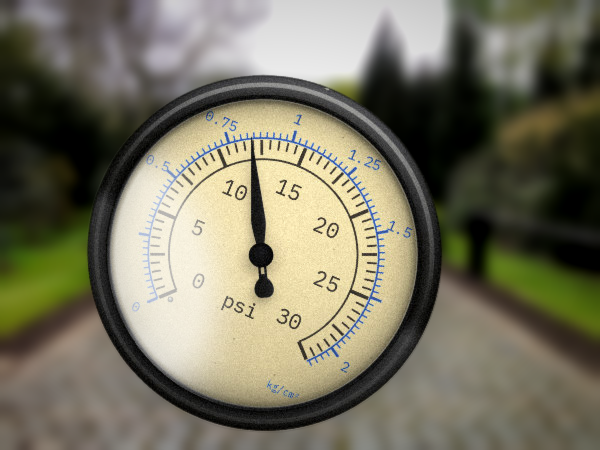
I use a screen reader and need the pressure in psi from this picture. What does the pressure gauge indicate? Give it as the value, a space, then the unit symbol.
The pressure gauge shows 12 psi
